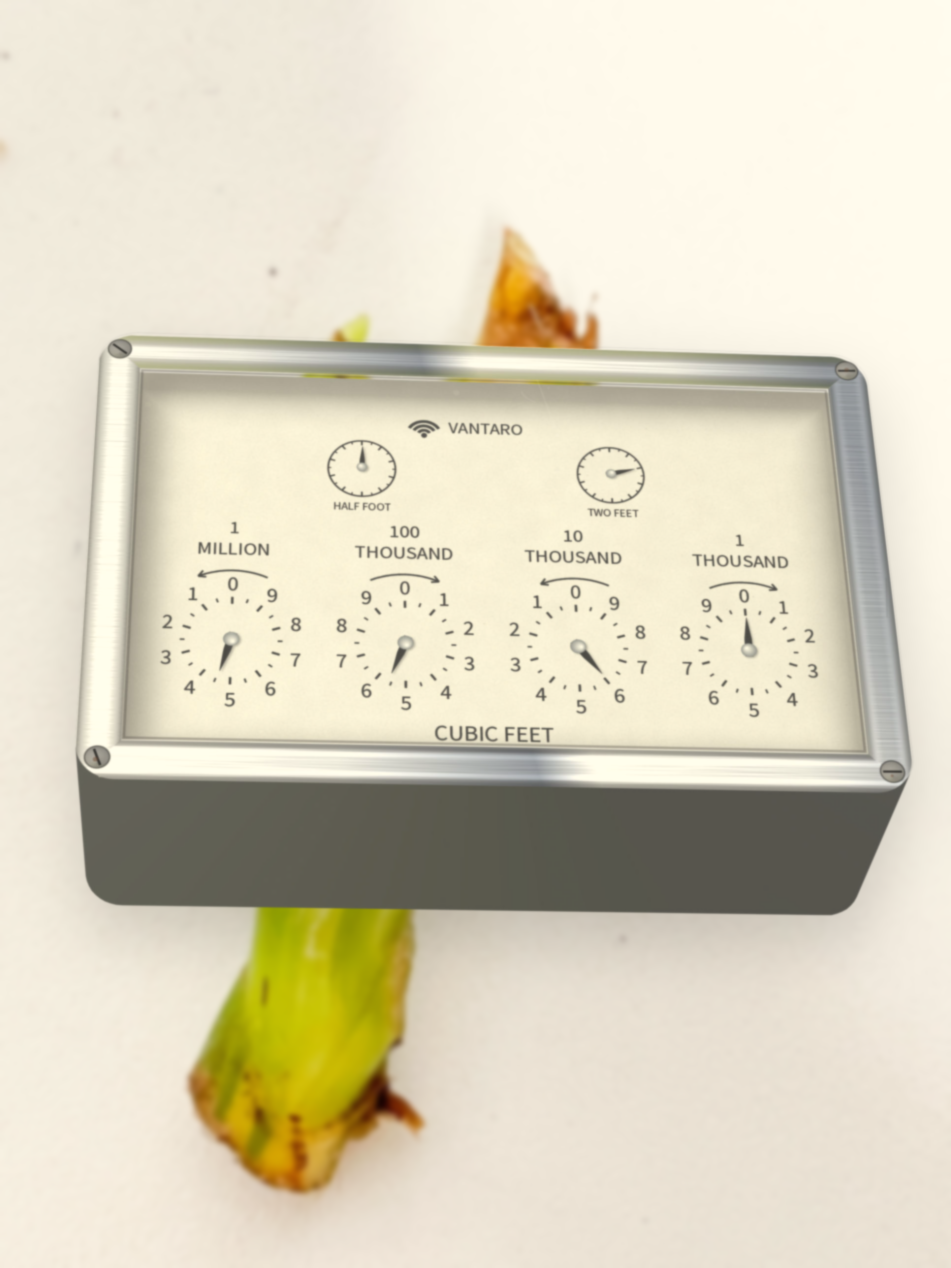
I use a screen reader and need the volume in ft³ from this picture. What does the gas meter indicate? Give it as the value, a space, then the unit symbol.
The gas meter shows 456000 ft³
